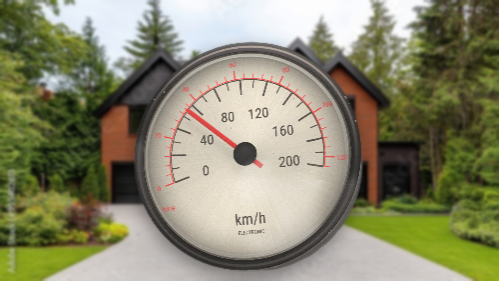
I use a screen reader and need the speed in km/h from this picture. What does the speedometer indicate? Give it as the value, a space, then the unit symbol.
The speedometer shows 55 km/h
